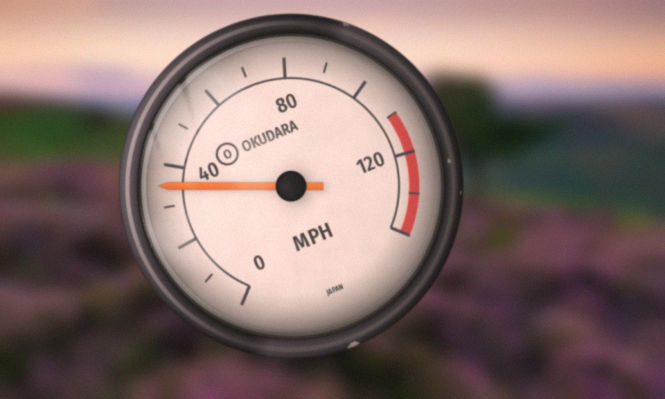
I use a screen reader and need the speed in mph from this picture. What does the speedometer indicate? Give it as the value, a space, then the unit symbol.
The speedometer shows 35 mph
